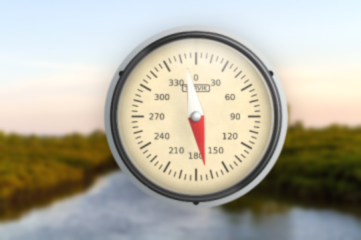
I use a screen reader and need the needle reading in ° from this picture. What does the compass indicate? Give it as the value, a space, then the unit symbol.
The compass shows 170 °
